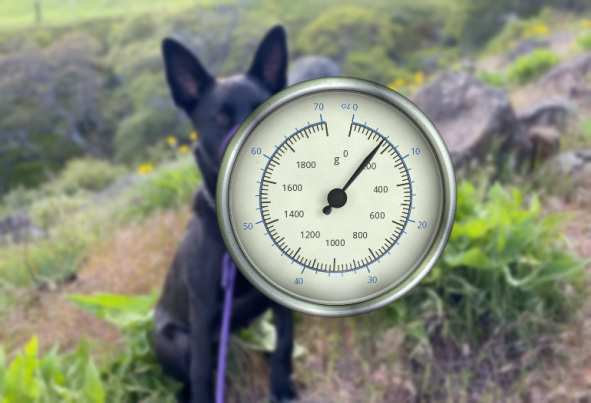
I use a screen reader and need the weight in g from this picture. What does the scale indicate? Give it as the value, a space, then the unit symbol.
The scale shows 160 g
